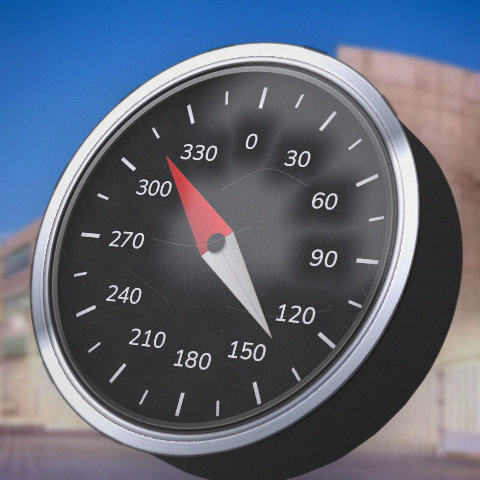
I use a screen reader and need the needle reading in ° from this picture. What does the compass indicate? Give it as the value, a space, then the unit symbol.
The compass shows 315 °
